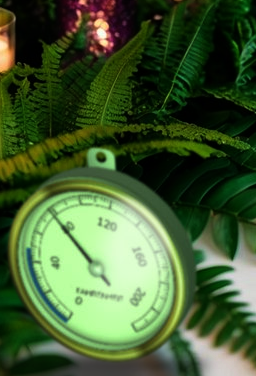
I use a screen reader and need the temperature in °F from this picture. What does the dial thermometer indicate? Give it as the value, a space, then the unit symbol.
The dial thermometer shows 80 °F
